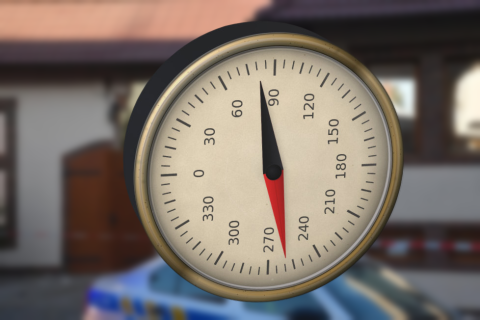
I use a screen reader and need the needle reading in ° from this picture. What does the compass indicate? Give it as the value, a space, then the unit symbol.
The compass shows 260 °
